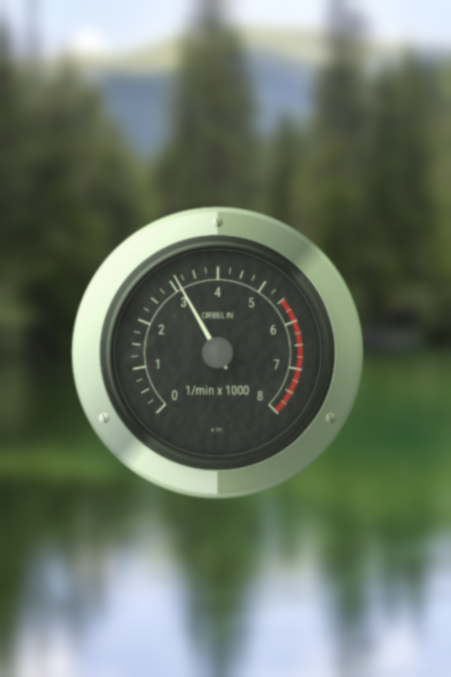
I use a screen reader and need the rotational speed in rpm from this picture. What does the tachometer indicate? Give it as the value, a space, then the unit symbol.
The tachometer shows 3125 rpm
